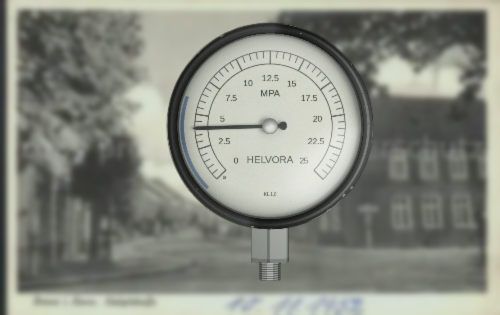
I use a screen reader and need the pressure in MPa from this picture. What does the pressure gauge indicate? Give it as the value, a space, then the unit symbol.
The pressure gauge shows 4 MPa
